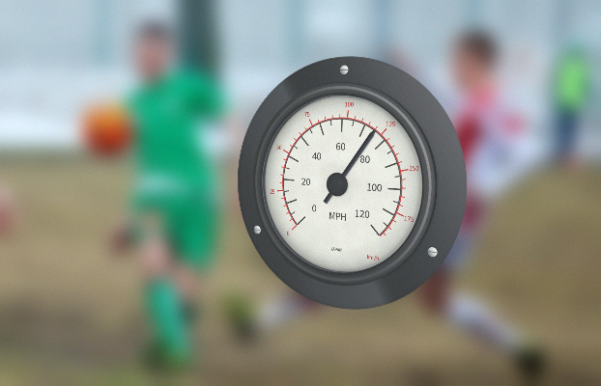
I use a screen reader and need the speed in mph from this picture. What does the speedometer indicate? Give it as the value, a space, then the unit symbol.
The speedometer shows 75 mph
